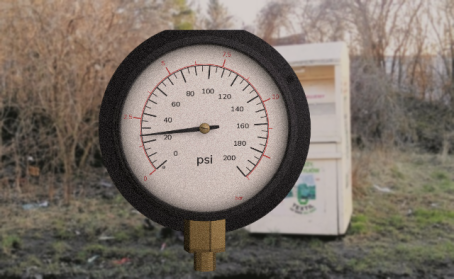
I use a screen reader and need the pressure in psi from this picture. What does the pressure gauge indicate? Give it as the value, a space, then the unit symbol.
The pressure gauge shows 25 psi
